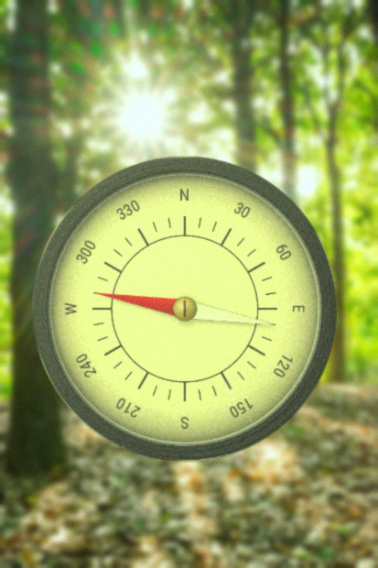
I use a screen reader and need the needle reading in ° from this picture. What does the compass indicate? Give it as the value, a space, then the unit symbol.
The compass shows 280 °
